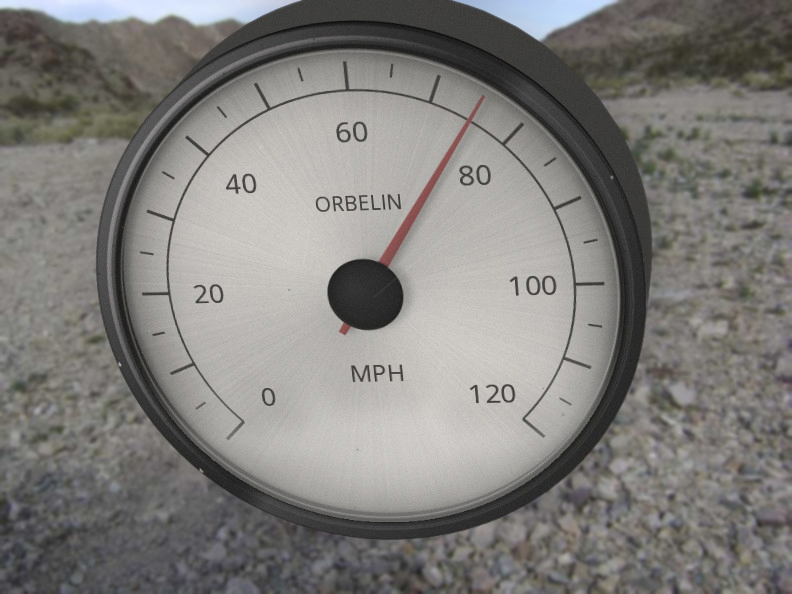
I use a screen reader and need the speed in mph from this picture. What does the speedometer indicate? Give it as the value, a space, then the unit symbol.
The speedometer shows 75 mph
